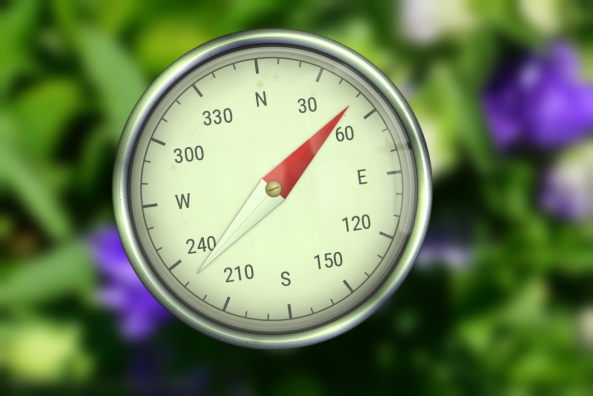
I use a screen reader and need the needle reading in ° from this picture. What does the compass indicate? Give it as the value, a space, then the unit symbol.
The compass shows 50 °
